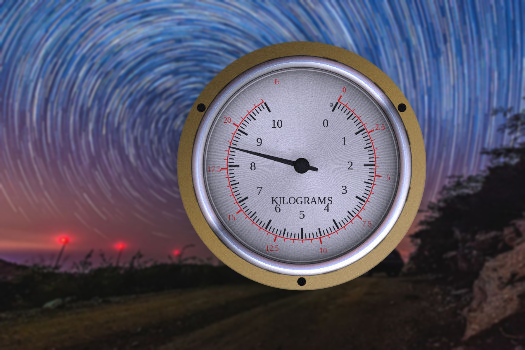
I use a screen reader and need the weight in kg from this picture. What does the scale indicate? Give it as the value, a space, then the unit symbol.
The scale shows 8.5 kg
